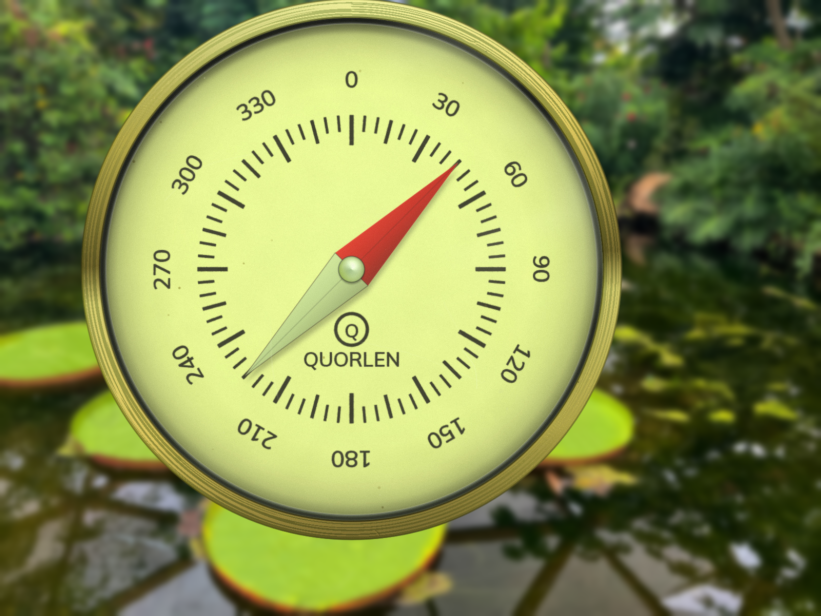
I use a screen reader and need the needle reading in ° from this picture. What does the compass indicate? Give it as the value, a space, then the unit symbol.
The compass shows 45 °
